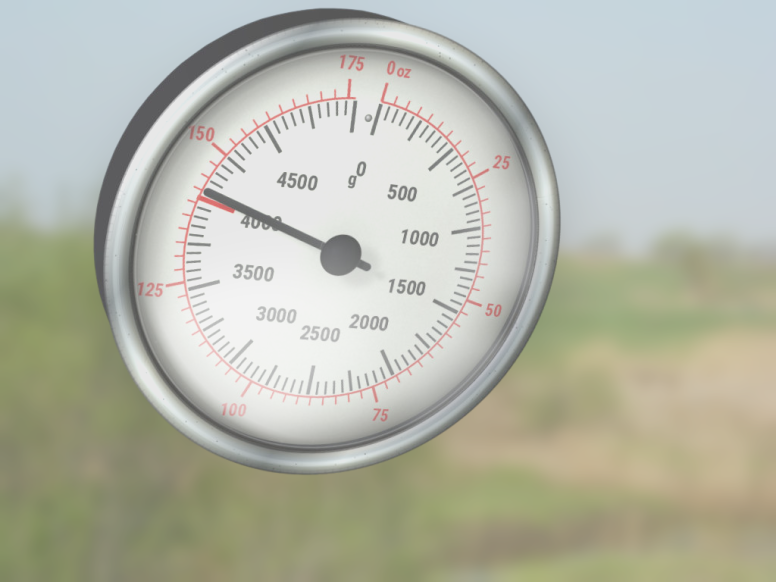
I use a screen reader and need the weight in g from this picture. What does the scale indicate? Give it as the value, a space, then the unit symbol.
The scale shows 4050 g
